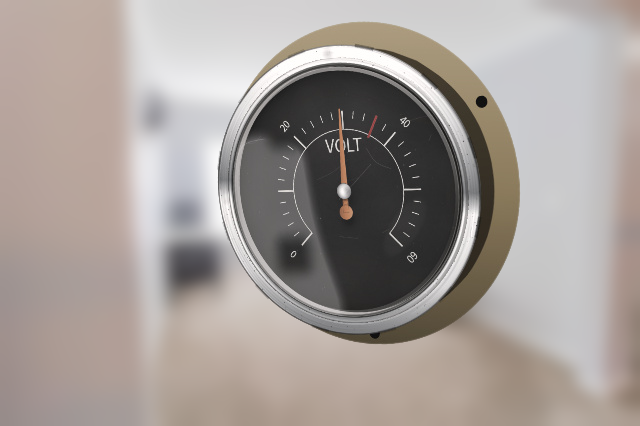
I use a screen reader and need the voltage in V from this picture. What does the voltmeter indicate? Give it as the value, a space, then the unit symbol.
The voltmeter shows 30 V
